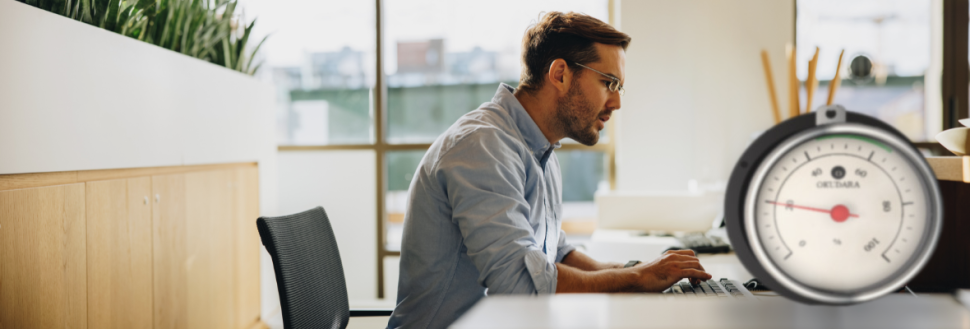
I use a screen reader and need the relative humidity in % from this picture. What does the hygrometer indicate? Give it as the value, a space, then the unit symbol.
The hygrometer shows 20 %
